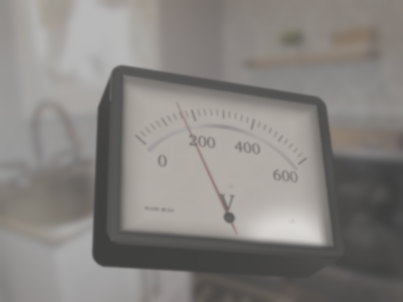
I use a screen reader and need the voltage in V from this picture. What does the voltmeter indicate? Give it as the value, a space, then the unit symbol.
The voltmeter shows 160 V
